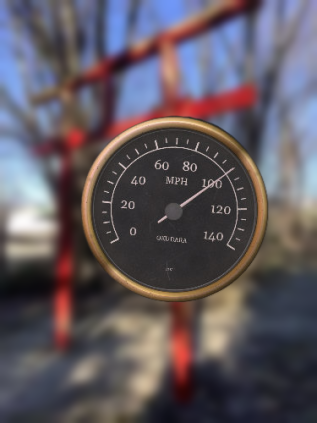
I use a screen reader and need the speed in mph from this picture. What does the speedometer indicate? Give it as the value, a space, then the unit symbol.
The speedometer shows 100 mph
